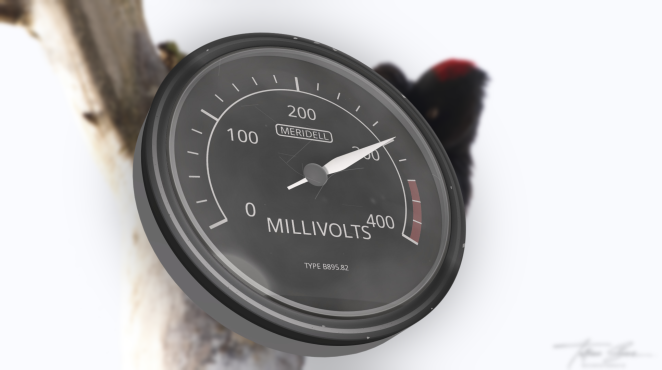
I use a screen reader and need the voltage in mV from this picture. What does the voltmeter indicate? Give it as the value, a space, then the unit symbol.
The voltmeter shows 300 mV
